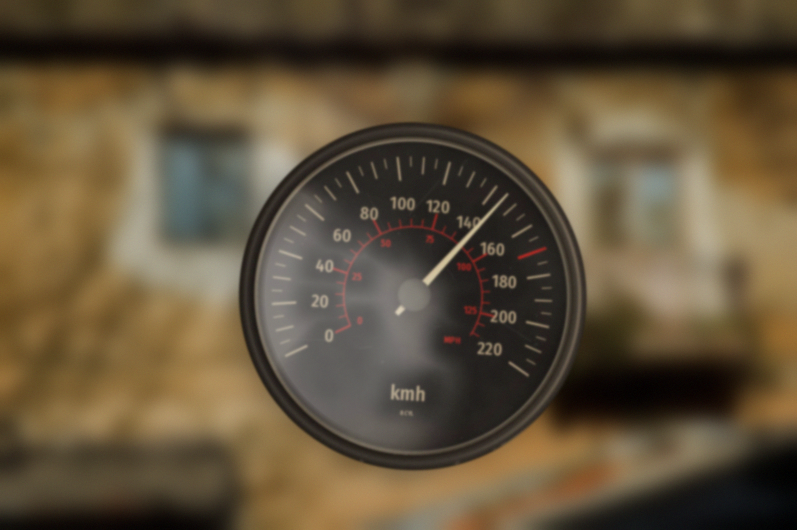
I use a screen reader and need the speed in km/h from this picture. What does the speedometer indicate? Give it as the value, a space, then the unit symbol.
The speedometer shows 145 km/h
